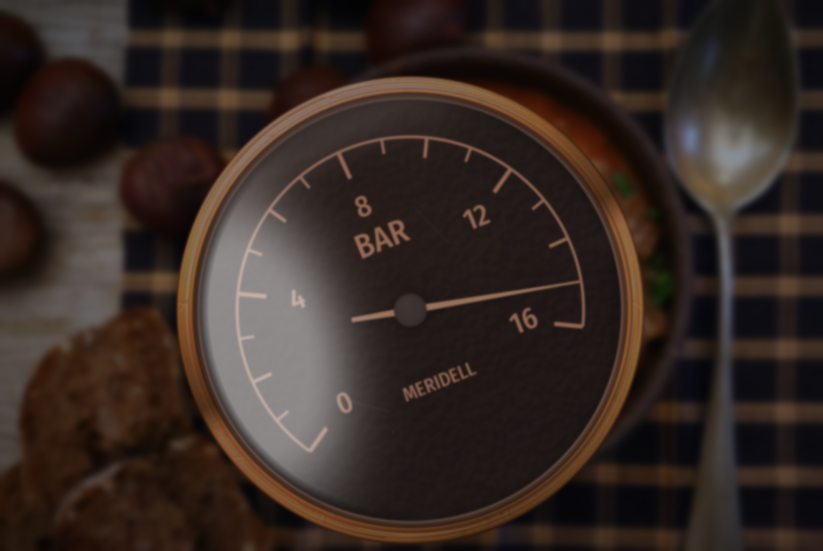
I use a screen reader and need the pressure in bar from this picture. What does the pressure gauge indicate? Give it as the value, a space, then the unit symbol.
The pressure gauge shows 15 bar
